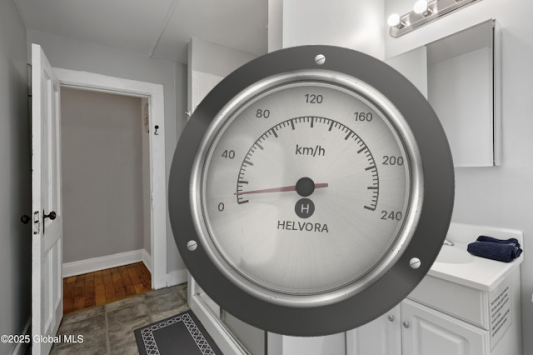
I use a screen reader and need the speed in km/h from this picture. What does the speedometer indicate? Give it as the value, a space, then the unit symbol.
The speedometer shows 8 km/h
